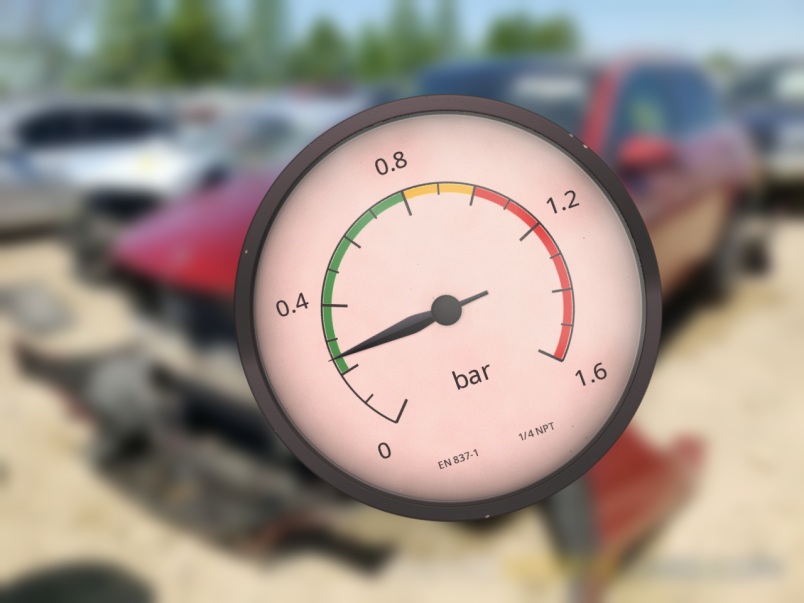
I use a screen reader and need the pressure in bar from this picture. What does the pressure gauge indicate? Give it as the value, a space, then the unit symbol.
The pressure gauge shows 0.25 bar
